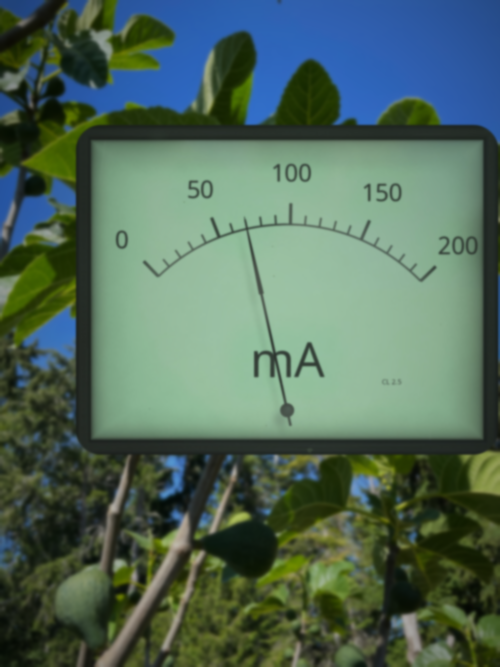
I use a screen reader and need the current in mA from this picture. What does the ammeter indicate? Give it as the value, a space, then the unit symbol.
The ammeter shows 70 mA
